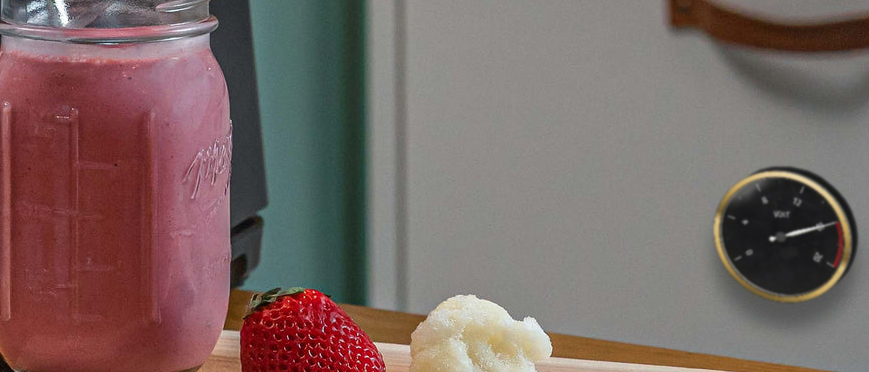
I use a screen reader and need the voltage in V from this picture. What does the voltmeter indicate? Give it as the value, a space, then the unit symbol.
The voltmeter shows 16 V
